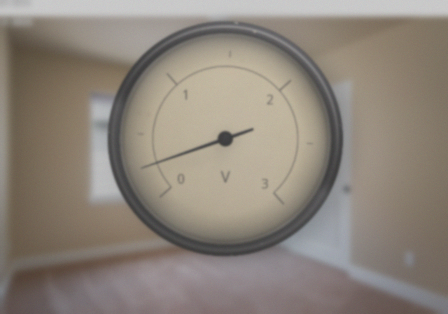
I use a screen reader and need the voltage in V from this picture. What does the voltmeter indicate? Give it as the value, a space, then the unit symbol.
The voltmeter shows 0.25 V
